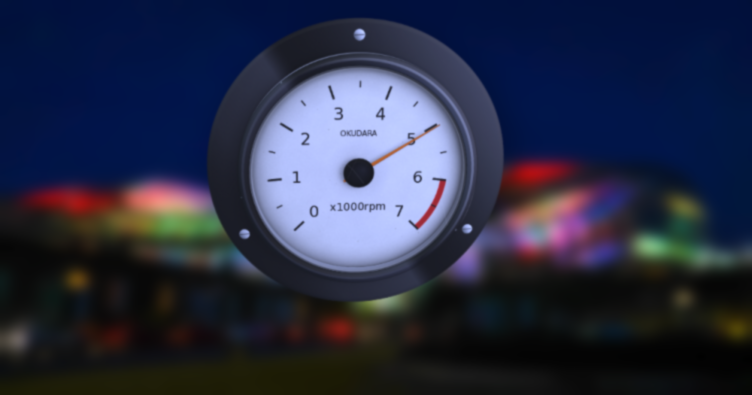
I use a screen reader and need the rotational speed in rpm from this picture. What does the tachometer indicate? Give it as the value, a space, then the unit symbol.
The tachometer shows 5000 rpm
